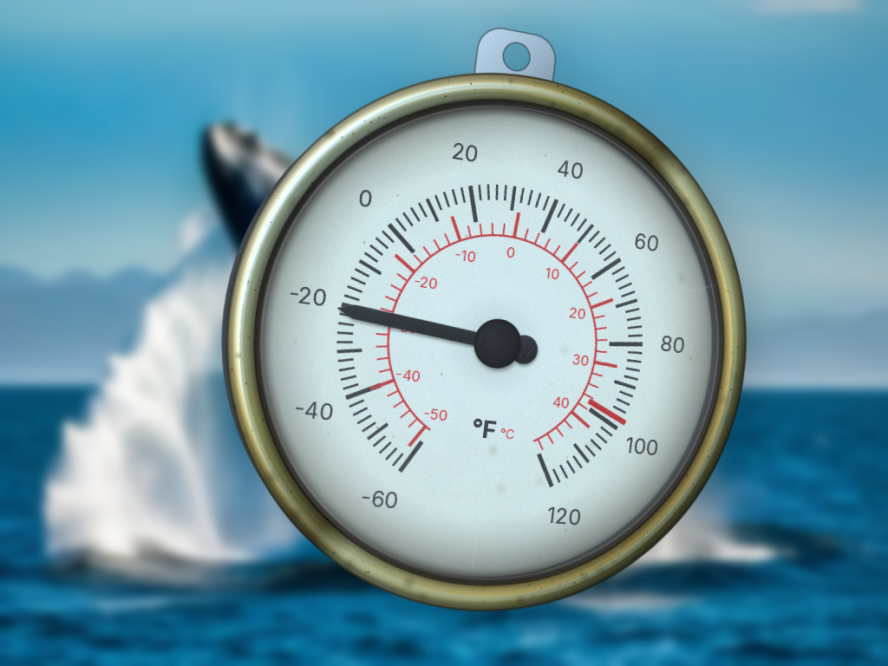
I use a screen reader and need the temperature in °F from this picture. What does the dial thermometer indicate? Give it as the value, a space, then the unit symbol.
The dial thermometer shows -21 °F
